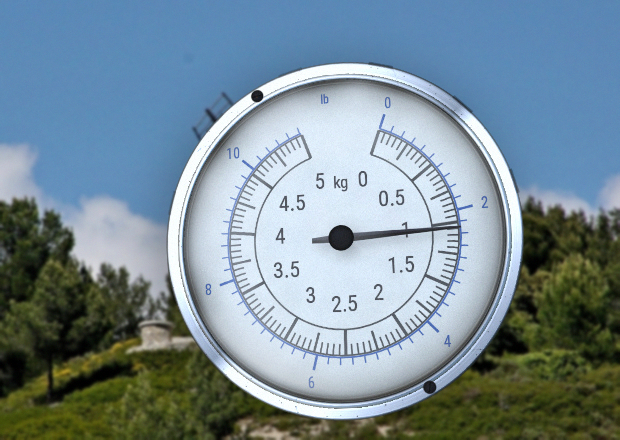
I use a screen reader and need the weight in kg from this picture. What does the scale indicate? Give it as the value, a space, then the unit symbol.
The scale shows 1.05 kg
